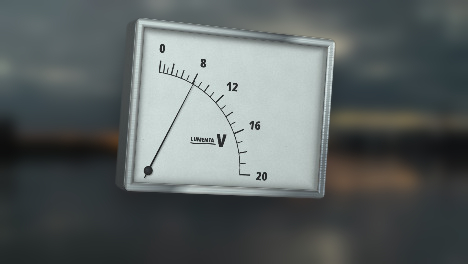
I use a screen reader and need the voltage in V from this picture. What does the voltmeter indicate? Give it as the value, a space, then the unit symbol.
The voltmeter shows 8 V
